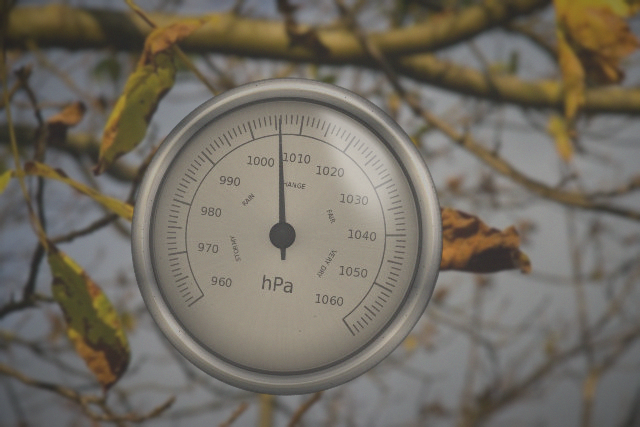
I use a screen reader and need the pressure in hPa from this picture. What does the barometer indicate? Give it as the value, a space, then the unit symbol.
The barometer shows 1006 hPa
